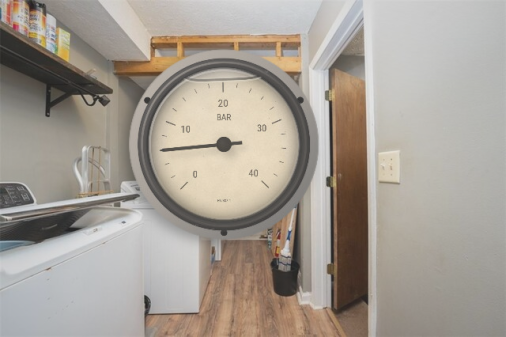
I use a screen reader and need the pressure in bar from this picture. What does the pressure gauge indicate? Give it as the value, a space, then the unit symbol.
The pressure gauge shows 6 bar
